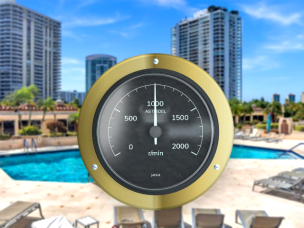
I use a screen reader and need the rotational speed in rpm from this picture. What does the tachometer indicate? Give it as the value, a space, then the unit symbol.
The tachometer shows 1000 rpm
